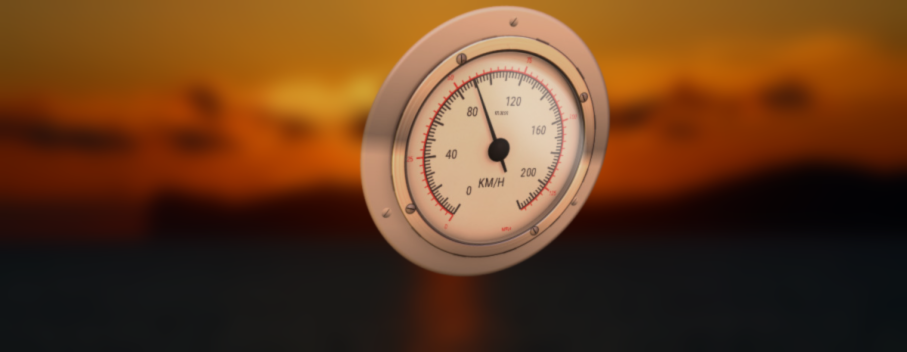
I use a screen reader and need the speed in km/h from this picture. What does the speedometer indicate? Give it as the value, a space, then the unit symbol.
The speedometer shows 90 km/h
